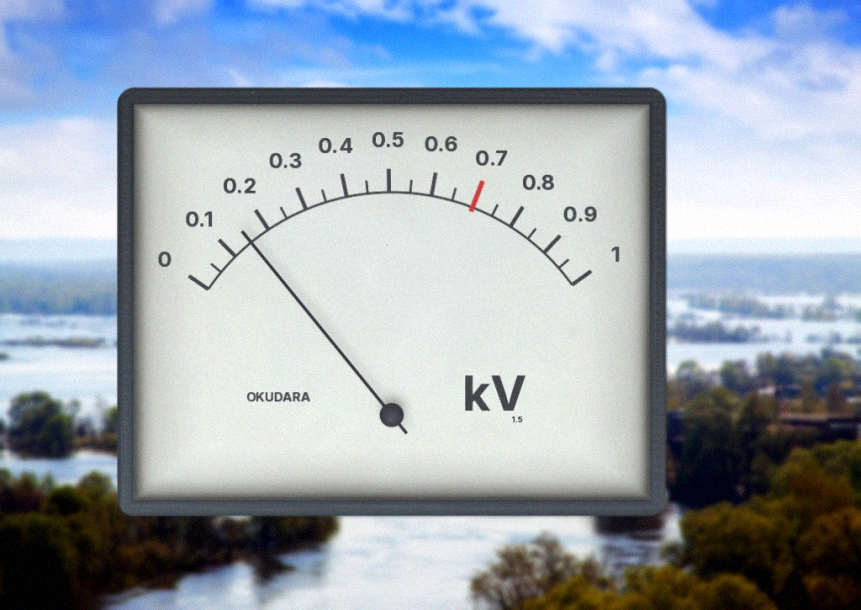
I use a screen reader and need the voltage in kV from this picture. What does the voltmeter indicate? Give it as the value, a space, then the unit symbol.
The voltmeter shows 0.15 kV
